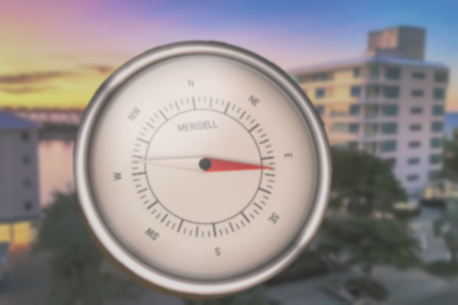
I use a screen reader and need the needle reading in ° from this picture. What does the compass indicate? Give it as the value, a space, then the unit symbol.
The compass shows 100 °
